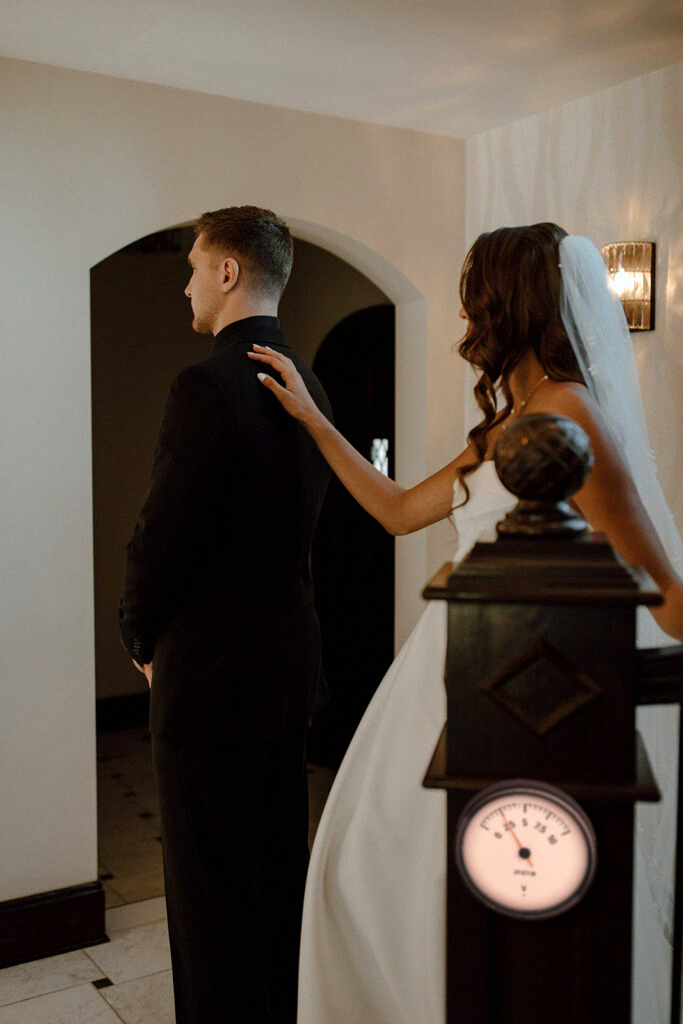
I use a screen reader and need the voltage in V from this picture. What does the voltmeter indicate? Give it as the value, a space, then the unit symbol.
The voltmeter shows 2.5 V
